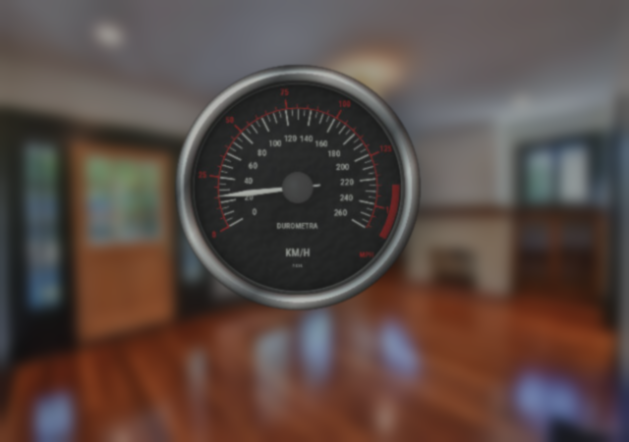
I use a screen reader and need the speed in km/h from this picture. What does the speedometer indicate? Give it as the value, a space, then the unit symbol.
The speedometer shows 25 km/h
